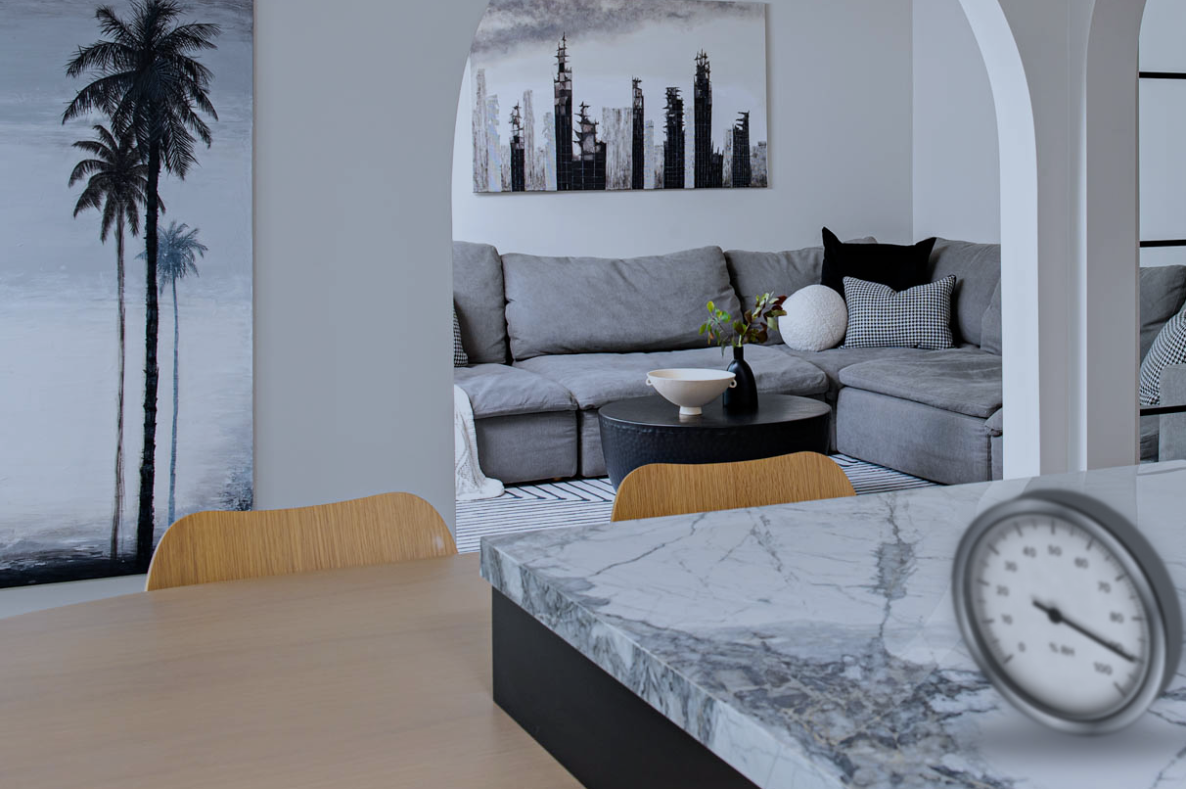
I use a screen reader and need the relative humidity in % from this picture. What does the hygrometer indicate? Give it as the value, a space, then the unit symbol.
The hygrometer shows 90 %
